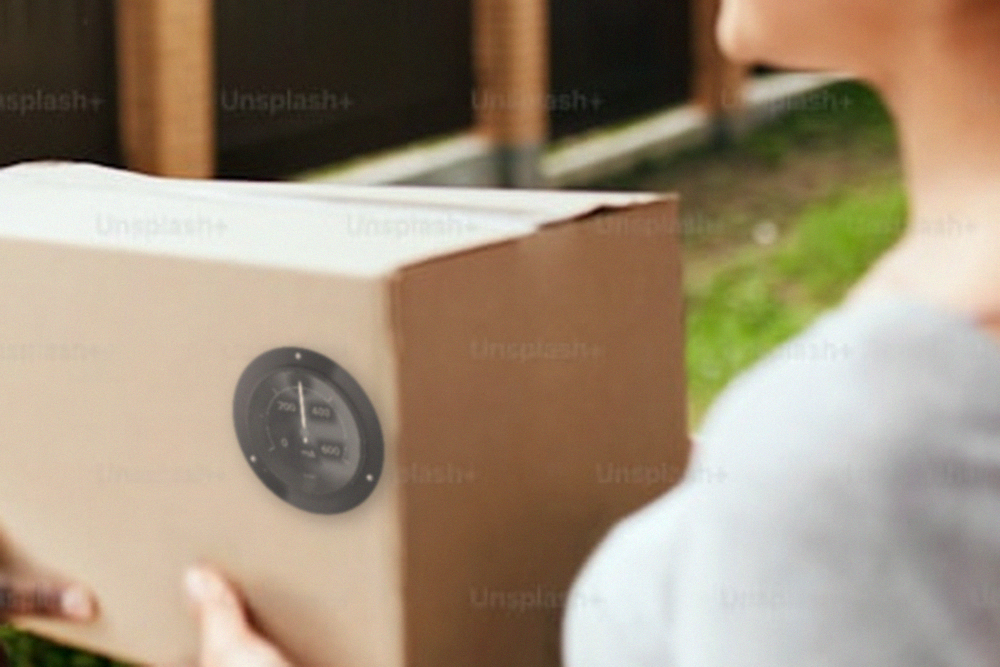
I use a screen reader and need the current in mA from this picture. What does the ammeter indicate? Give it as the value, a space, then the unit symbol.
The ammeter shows 300 mA
